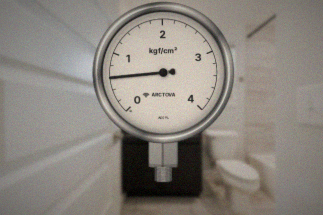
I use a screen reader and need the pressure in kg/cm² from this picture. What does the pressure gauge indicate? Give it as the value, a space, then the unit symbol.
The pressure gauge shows 0.6 kg/cm²
